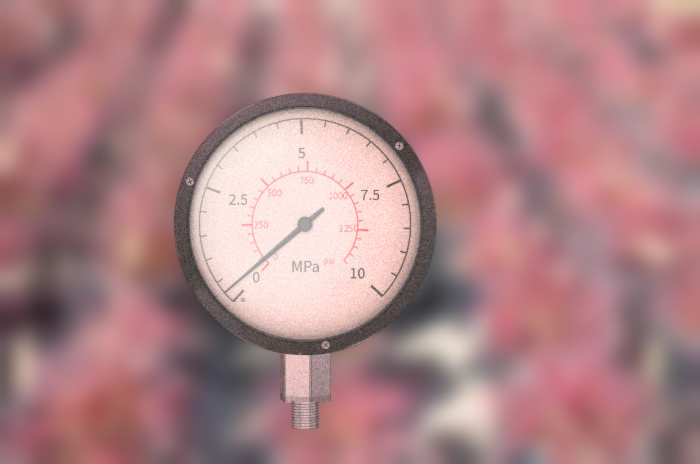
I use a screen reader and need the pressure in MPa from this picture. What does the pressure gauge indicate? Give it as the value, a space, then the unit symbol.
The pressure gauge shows 0.25 MPa
